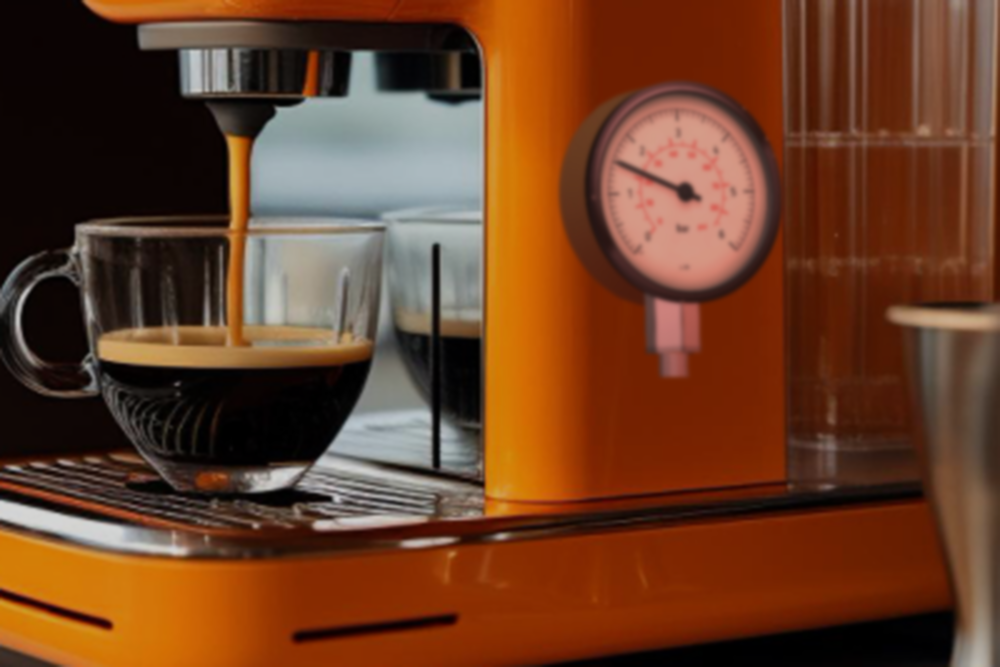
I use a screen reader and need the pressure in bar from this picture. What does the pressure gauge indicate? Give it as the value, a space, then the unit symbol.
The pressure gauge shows 1.5 bar
